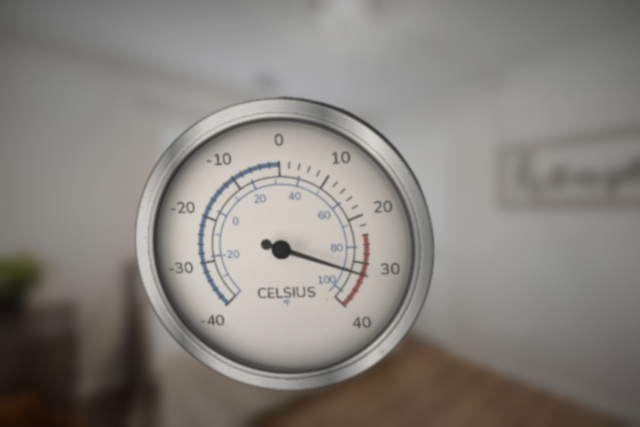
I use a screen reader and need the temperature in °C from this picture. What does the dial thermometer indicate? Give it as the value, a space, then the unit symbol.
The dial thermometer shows 32 °C
